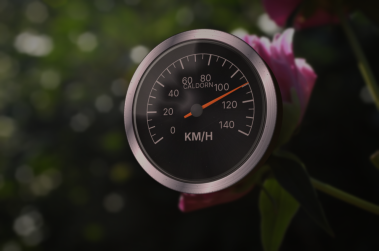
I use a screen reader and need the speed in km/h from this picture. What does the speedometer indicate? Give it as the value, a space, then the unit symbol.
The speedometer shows 110 km/h
